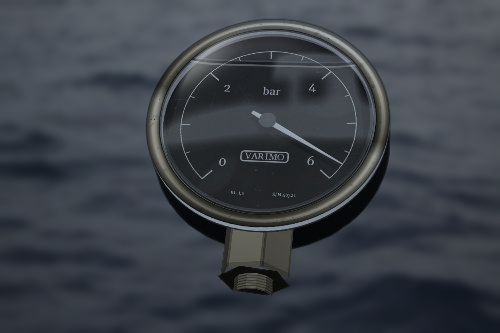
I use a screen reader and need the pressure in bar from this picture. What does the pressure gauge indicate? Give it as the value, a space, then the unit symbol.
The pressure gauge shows 5.75 bar
